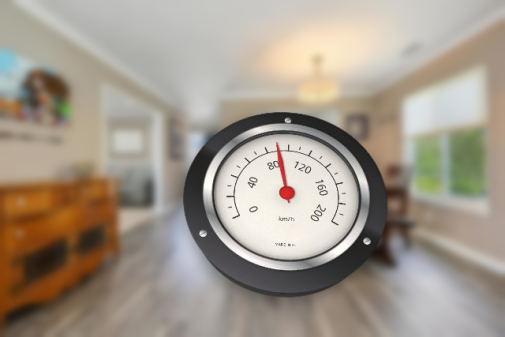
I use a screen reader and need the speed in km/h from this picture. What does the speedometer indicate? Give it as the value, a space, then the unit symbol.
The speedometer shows 90 km/h
